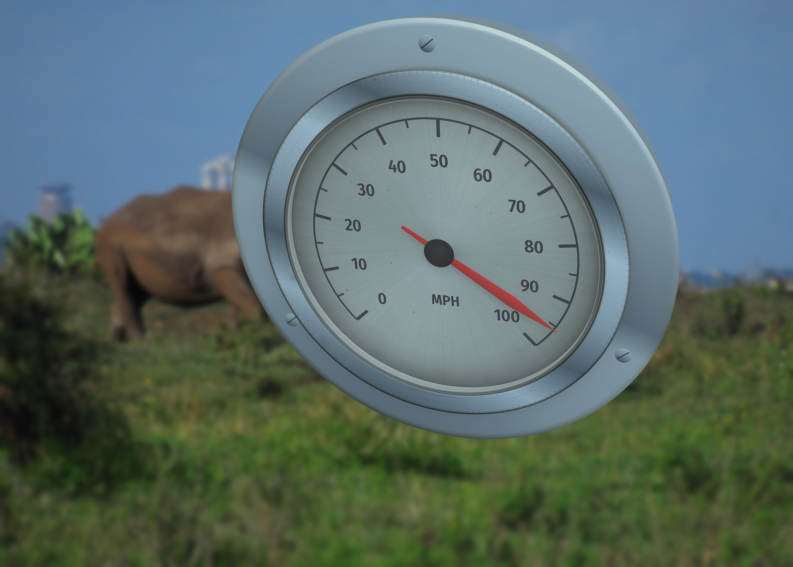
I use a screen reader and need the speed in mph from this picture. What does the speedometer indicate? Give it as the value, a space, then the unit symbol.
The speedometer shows 95 mph
